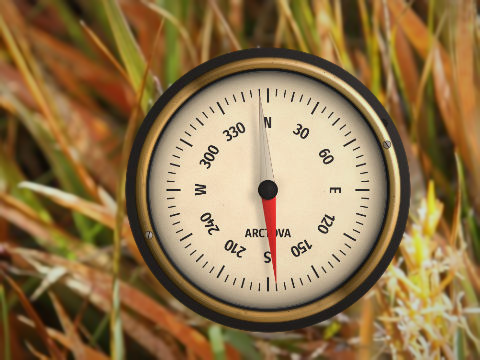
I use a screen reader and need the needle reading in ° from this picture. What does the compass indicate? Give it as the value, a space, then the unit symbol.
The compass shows 175 °
